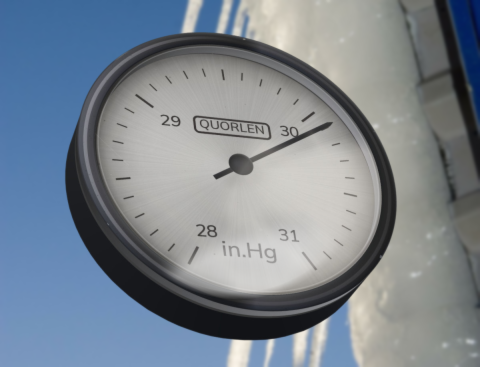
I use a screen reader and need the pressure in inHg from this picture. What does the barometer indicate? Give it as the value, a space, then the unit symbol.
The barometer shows 30.1 inHg
